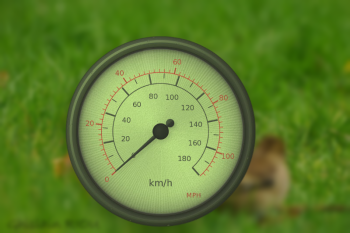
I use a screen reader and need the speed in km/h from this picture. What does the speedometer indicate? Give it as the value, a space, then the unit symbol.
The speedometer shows 0 km/h
